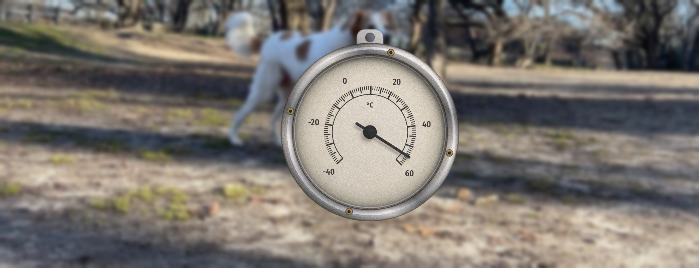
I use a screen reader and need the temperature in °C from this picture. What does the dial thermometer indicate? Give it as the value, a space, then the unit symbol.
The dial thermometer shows 55 °C
